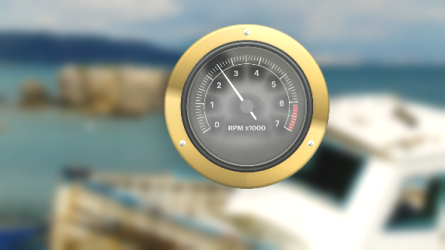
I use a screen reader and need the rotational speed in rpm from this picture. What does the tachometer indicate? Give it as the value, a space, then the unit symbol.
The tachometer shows 2500 rpm
